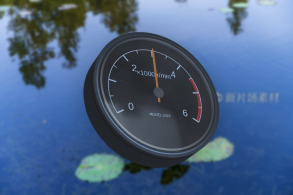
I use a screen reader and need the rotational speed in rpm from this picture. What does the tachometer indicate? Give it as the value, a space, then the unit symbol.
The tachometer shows 3000 rpm
